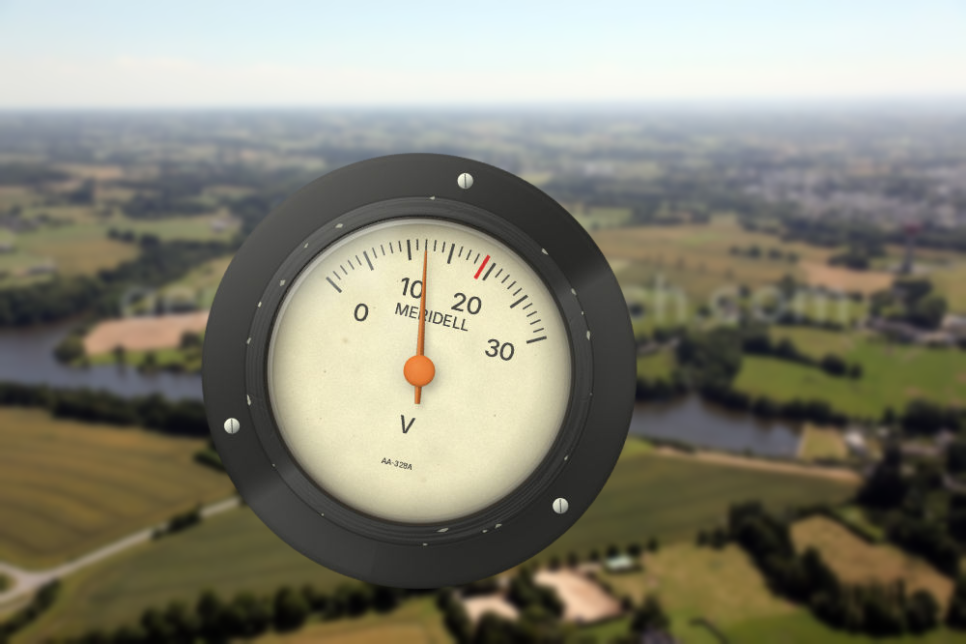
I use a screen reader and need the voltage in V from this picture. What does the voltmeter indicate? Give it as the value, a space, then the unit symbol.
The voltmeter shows 12 V
